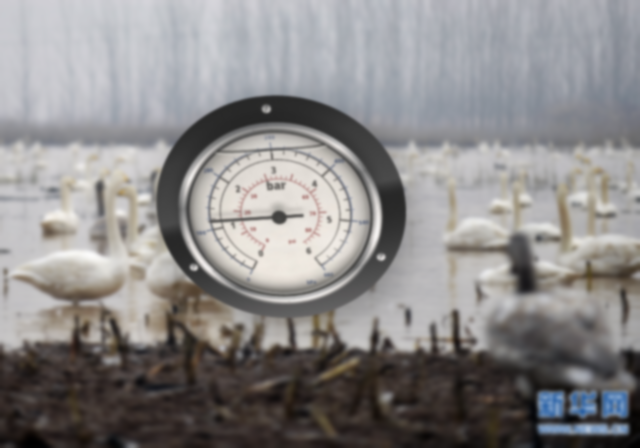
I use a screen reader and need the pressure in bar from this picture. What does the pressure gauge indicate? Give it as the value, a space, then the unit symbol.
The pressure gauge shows 1.2 bar
